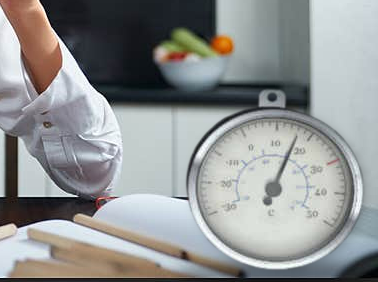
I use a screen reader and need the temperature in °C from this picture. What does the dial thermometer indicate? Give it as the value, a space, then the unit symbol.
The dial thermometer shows 16 °C
